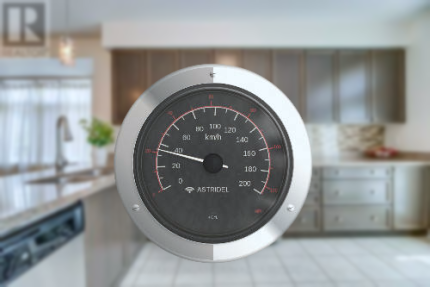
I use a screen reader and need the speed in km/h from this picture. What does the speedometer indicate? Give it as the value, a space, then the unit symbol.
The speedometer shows 35 km/h
